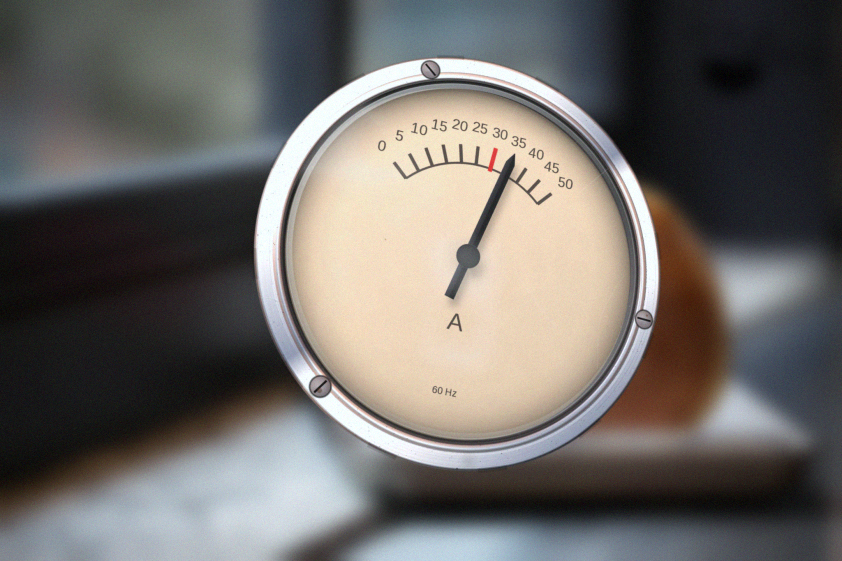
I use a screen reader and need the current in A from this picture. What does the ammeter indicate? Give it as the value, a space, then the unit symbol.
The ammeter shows 35 A
